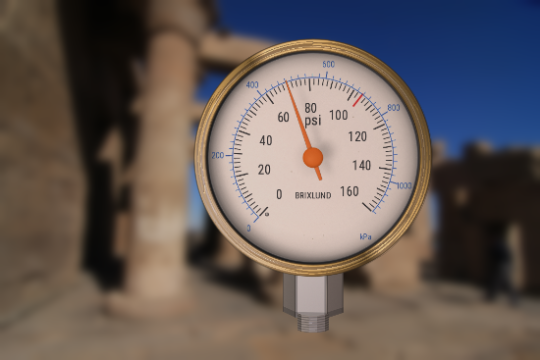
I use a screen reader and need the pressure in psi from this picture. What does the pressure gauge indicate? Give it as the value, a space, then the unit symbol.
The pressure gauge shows 70 psi
